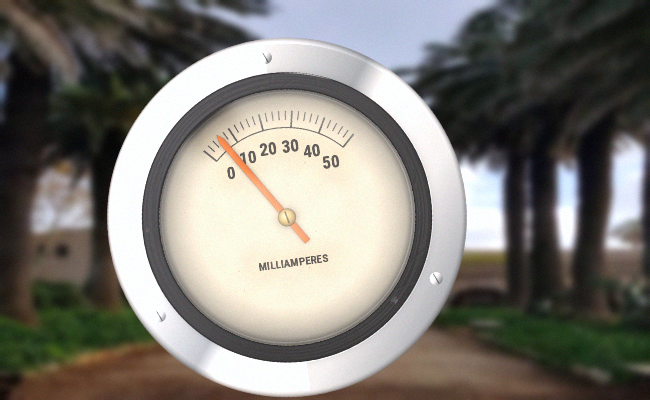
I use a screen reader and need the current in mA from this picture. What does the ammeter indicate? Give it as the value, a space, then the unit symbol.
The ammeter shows 6 mA
